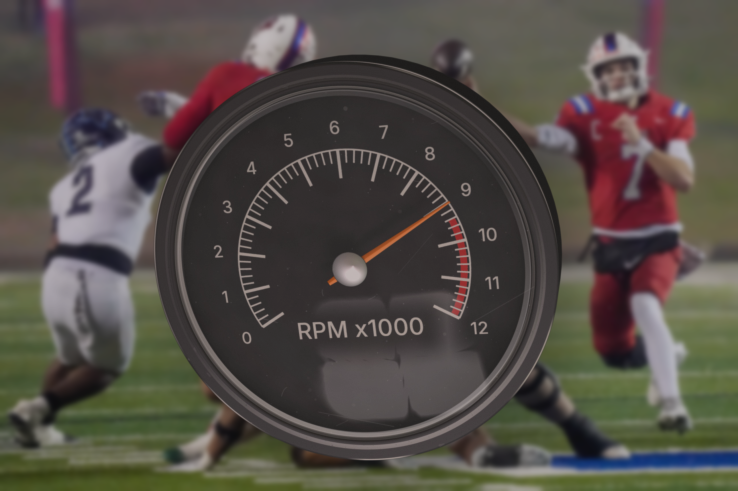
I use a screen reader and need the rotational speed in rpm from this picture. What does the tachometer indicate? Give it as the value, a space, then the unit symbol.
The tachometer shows 9000 rpm
